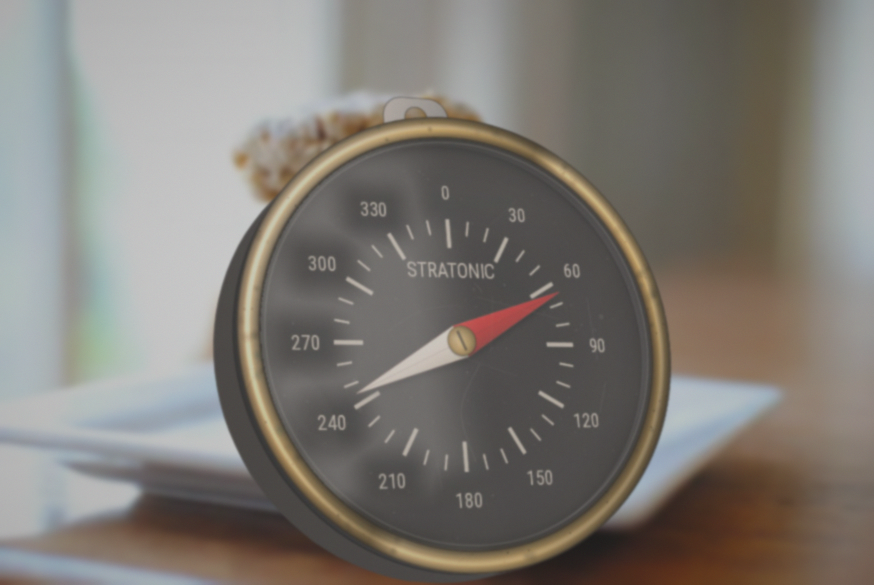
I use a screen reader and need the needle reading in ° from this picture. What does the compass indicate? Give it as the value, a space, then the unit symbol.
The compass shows 65 °
